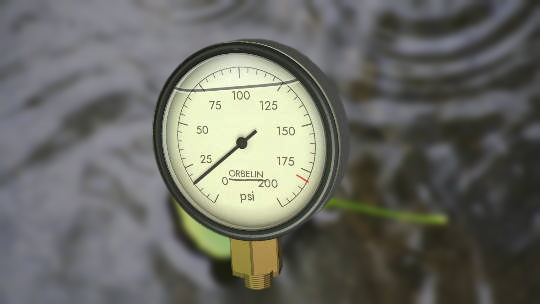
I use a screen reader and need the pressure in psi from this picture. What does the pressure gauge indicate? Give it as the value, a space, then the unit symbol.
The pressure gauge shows 15 psi
